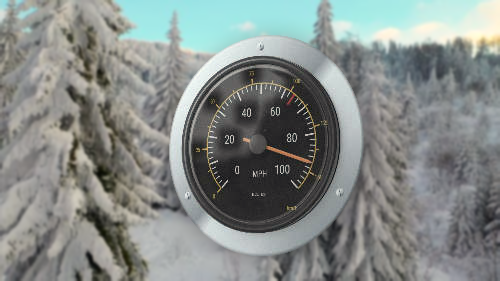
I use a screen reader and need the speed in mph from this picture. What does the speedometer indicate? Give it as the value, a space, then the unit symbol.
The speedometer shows 90 mph
